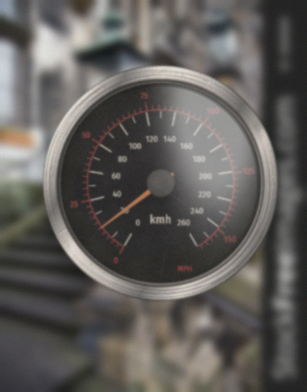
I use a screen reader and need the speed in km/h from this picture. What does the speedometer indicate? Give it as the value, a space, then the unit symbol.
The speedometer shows 20 km/h
